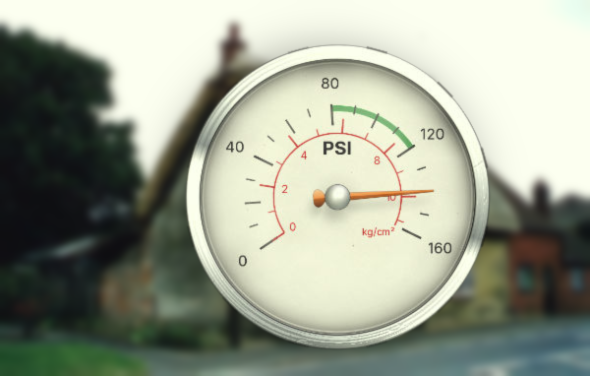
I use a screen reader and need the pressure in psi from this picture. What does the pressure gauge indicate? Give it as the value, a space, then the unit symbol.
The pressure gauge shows 140 psi
